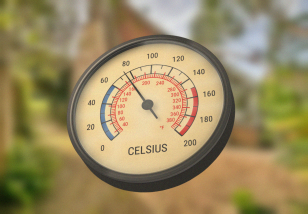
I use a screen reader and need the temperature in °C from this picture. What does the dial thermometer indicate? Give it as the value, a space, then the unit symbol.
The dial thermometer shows 75 °C
